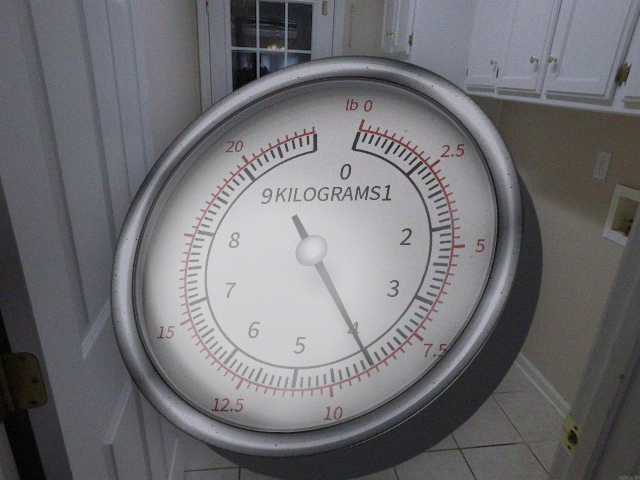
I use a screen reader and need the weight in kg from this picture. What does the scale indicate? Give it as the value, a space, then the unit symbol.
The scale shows 4 kg
